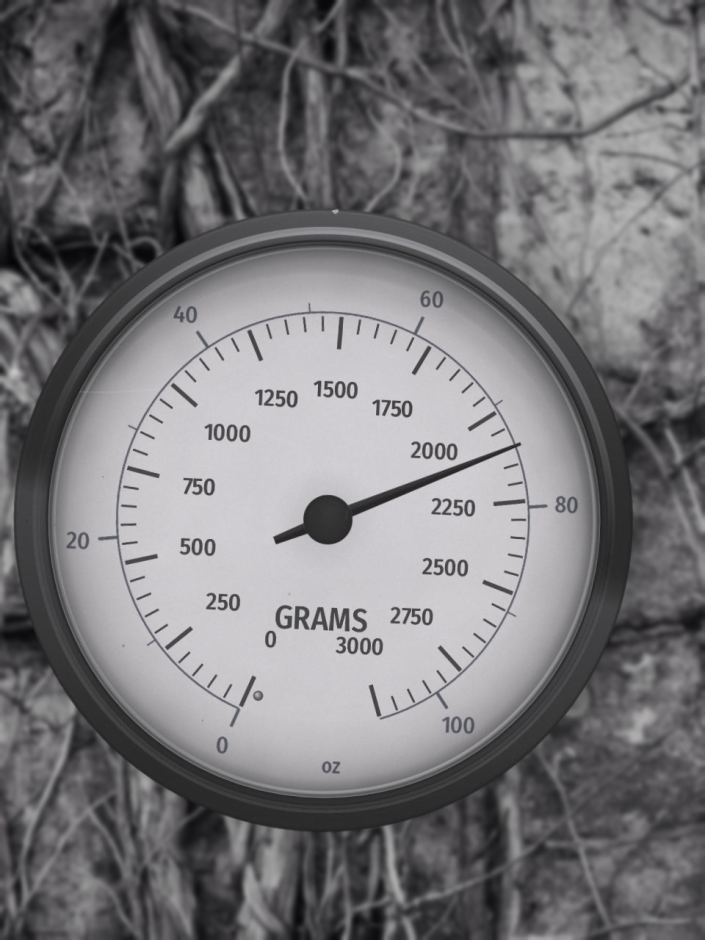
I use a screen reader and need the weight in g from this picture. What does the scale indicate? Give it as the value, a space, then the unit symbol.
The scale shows 2100 g
